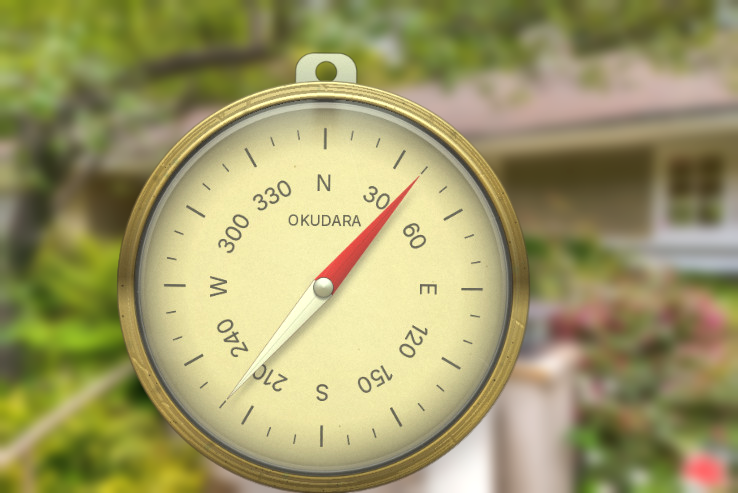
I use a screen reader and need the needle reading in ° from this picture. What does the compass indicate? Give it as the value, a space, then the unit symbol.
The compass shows 40 °
